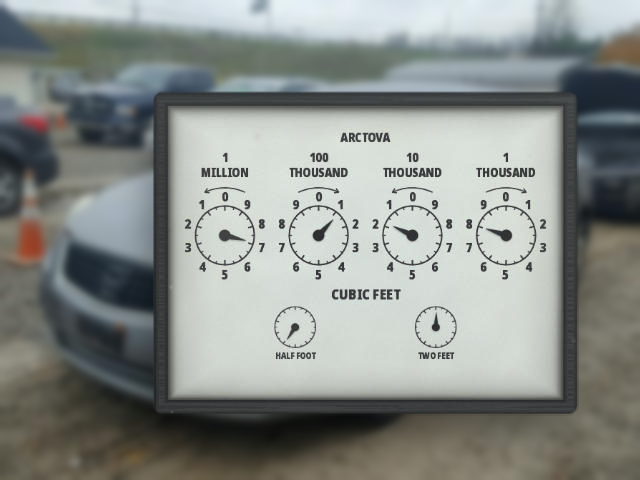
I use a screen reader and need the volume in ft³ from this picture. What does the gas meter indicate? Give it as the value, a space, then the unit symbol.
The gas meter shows 711800 ft³
